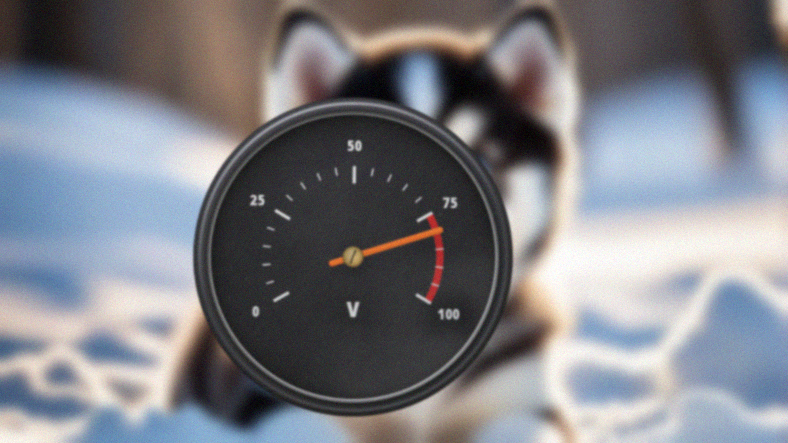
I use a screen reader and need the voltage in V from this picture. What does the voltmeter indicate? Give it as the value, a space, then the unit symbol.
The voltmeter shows 80 V
